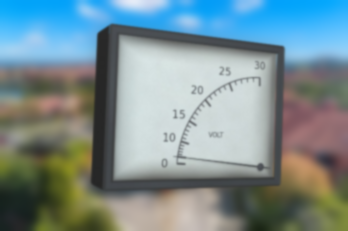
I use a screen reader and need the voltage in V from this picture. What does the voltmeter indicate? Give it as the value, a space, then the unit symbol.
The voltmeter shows 5 V
